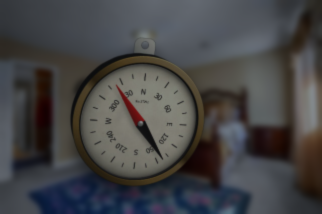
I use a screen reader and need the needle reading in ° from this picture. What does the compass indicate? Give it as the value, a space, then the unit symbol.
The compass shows 322.5 °
